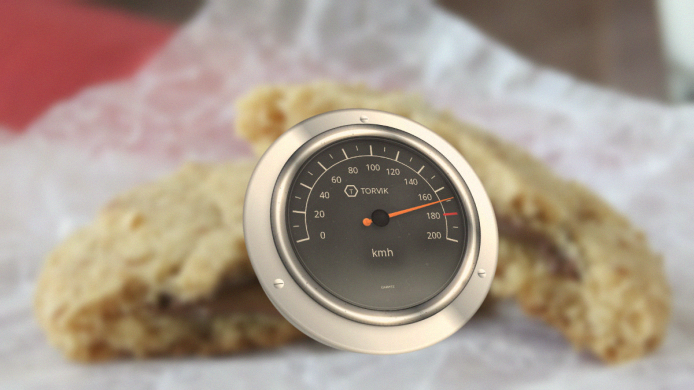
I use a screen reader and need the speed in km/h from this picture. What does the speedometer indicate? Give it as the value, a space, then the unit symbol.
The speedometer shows 170 km/h
